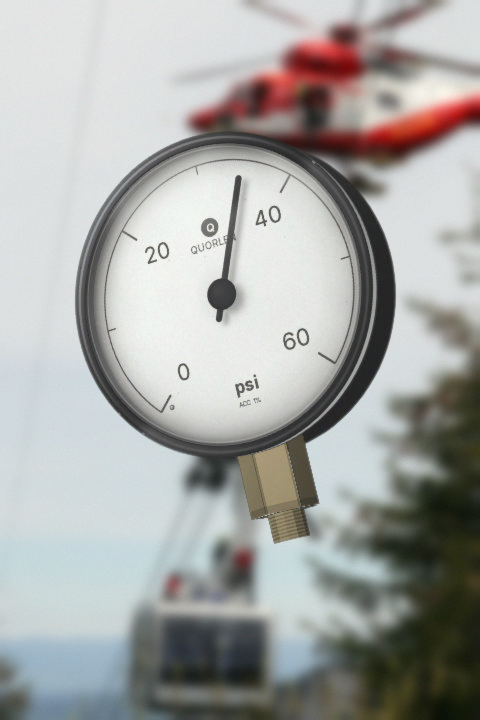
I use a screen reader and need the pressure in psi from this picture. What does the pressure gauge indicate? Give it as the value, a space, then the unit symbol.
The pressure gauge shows 35 psi
